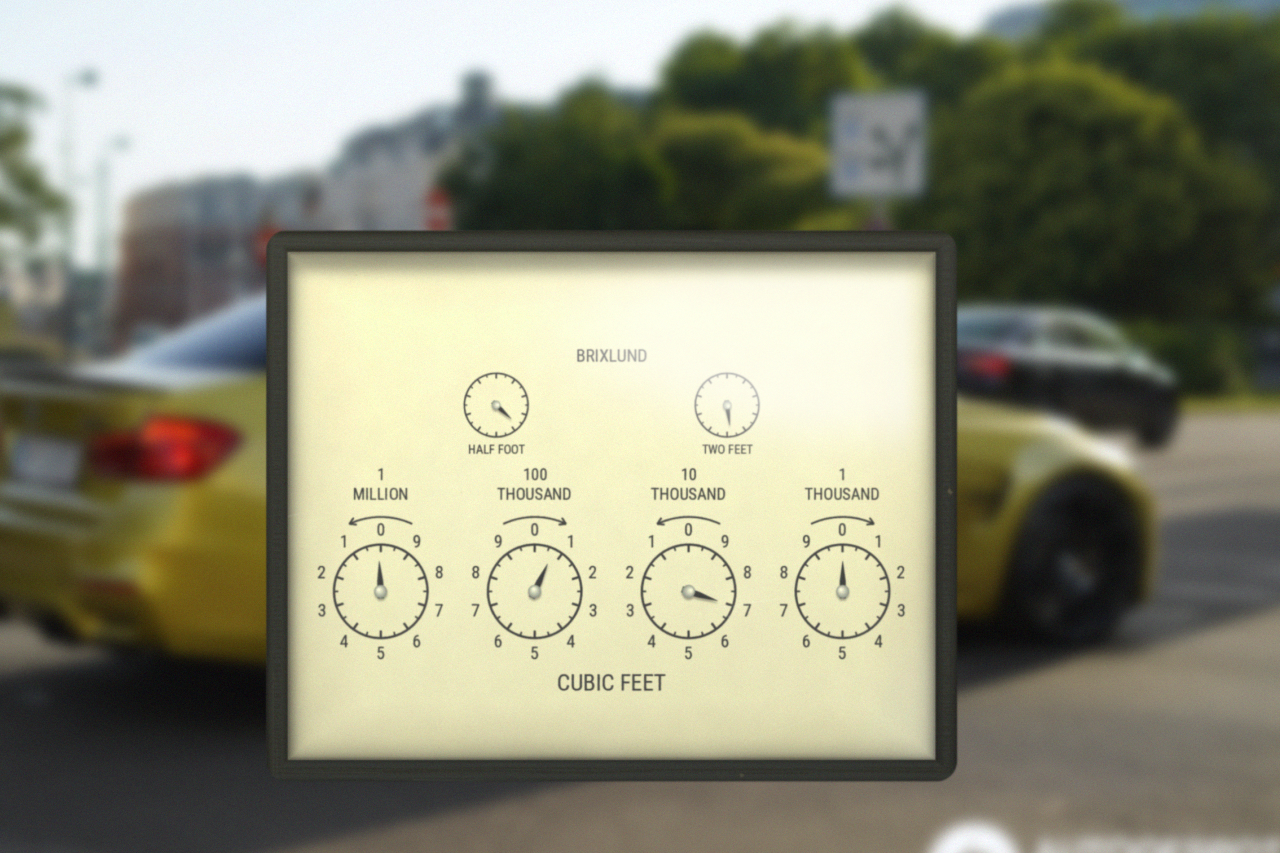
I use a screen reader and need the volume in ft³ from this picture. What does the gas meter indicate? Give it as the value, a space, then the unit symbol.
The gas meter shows 7000 ft³
